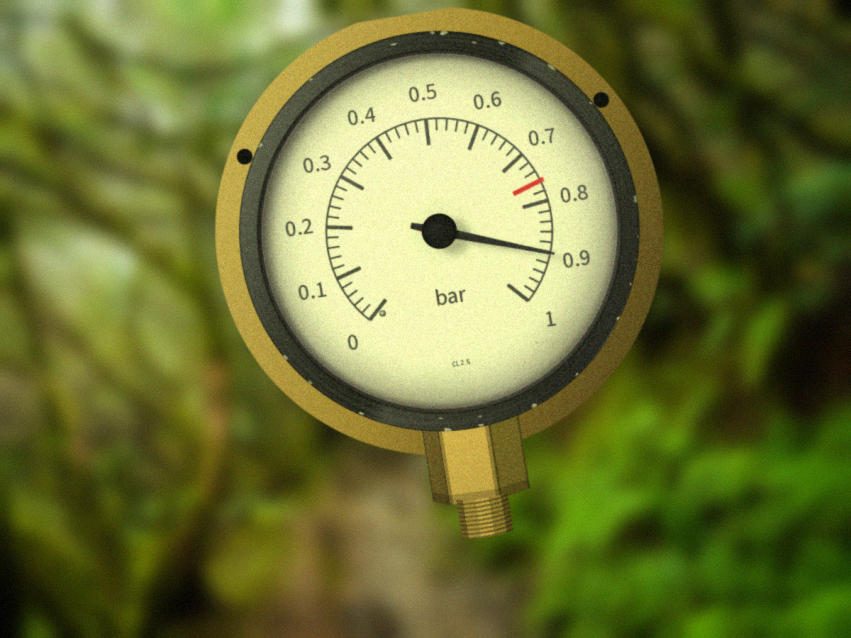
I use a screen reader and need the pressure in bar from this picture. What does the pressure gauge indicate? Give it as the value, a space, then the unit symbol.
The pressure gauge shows 0.9 bar
